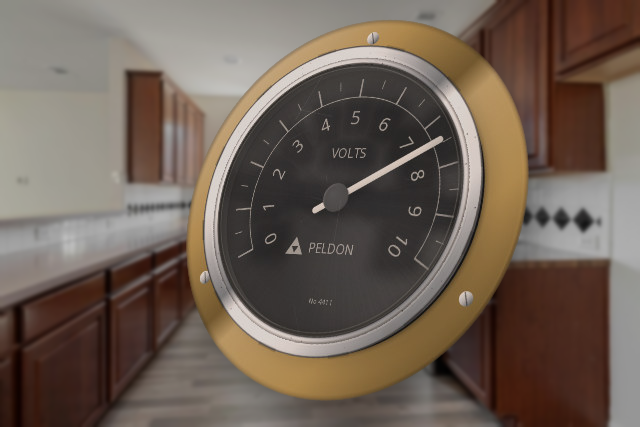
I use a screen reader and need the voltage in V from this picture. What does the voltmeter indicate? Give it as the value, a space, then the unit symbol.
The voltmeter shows 7.5 V
